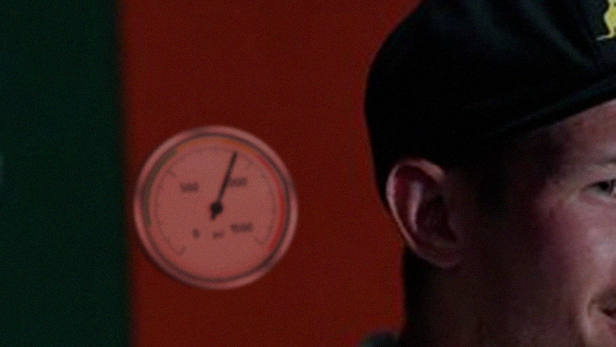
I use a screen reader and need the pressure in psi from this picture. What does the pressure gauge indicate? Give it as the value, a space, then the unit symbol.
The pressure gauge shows 900 psi
